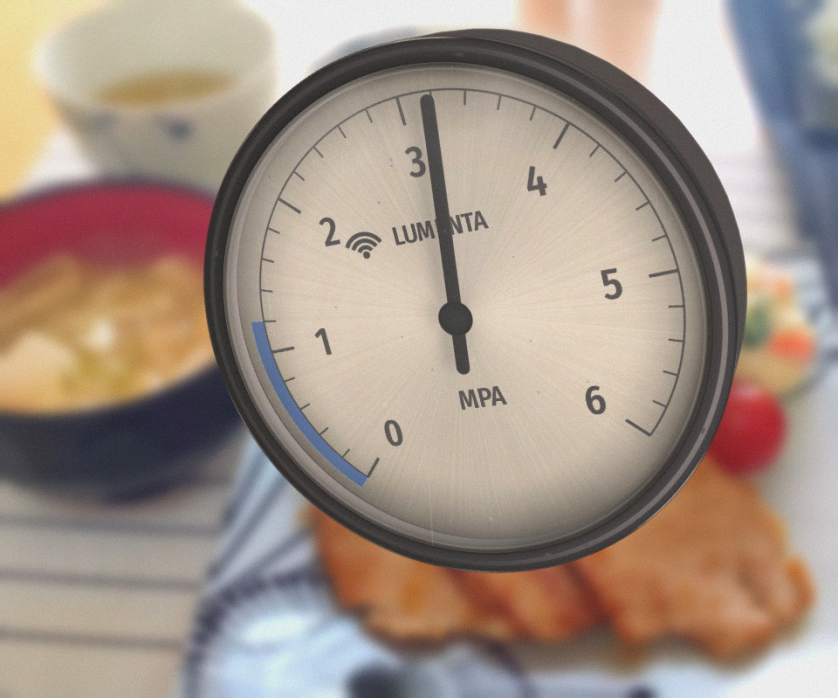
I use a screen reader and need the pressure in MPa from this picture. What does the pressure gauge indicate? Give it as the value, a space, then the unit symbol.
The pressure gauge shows 3.2 MPa
